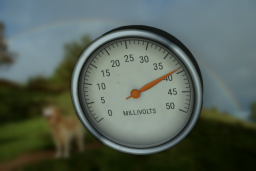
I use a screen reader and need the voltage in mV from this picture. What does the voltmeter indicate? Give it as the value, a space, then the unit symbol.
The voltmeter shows 39 mV
